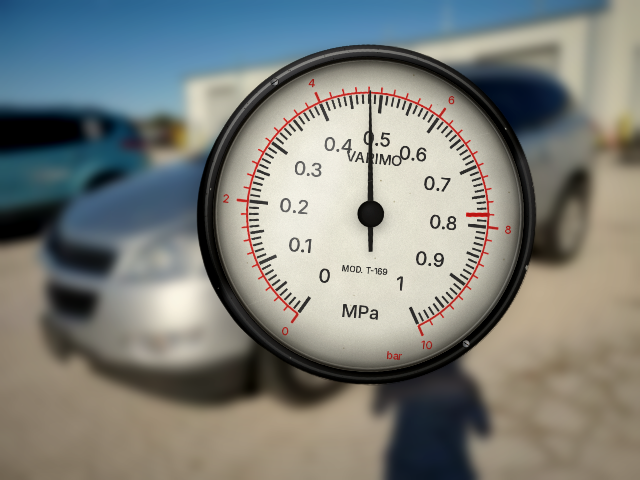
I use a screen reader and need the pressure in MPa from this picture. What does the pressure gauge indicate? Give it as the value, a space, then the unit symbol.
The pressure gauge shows 0.48 MPa
